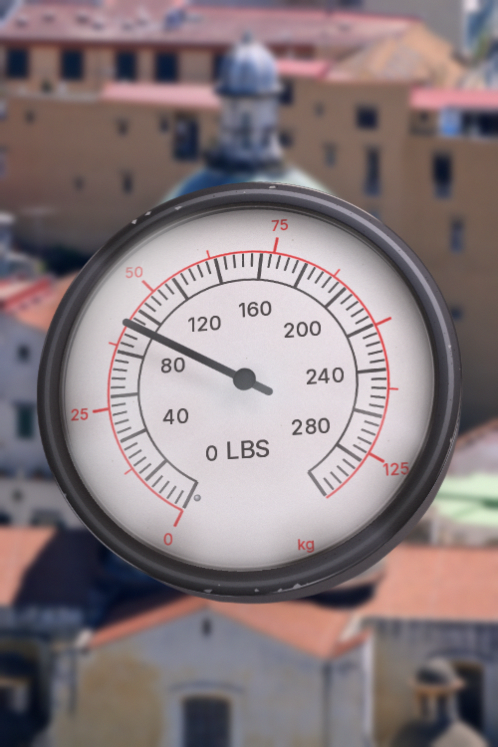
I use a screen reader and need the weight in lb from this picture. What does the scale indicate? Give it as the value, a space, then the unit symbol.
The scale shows 92 lb
